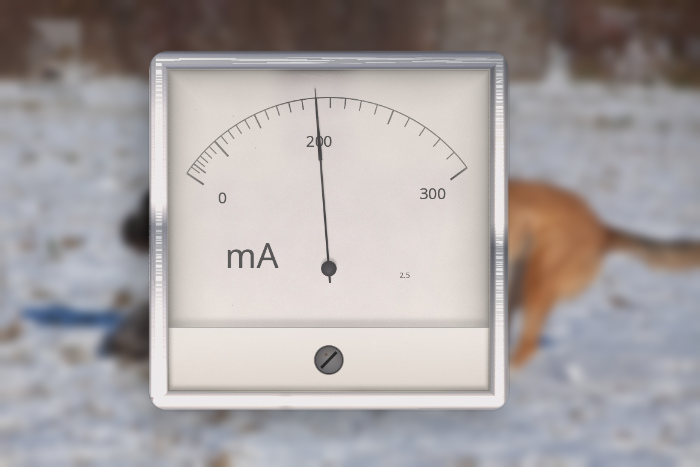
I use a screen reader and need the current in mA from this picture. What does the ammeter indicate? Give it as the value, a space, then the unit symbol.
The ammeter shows 200 mA
